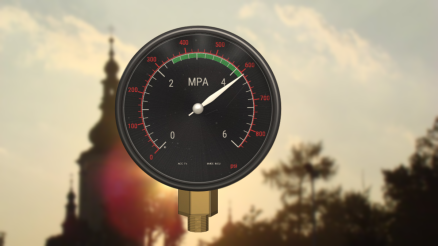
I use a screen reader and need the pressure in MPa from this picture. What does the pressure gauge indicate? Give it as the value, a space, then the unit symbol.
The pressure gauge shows 4.2 MPa
